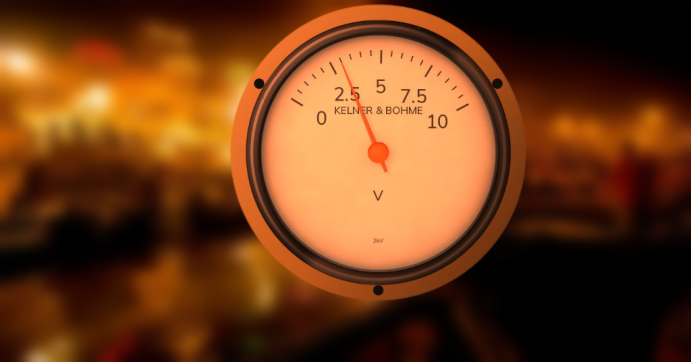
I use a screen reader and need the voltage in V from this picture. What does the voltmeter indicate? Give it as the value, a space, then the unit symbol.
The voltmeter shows 3 V
